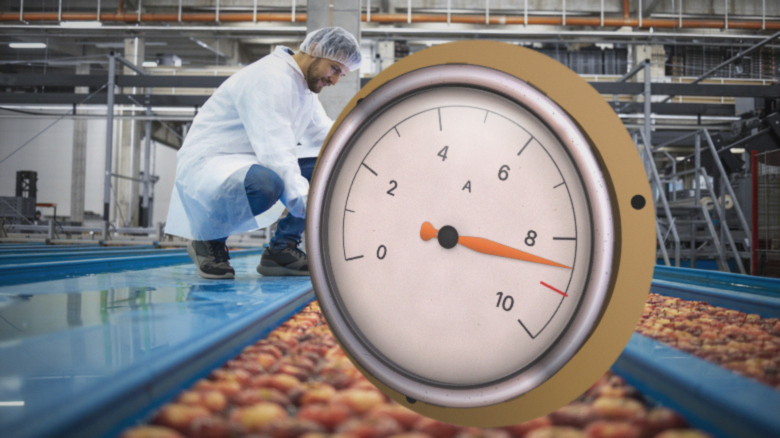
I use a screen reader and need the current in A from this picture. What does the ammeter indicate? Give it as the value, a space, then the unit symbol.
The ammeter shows 8.5 A
